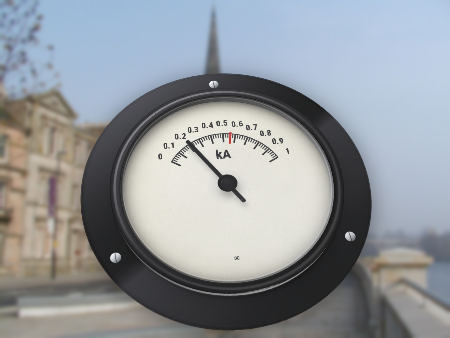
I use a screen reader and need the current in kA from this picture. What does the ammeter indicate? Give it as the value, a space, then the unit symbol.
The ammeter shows 0.2 kA
